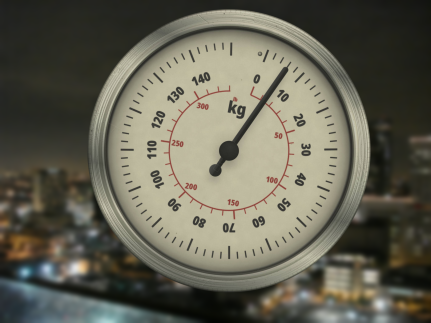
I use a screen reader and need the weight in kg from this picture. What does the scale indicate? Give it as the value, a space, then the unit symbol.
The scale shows 6 kg
